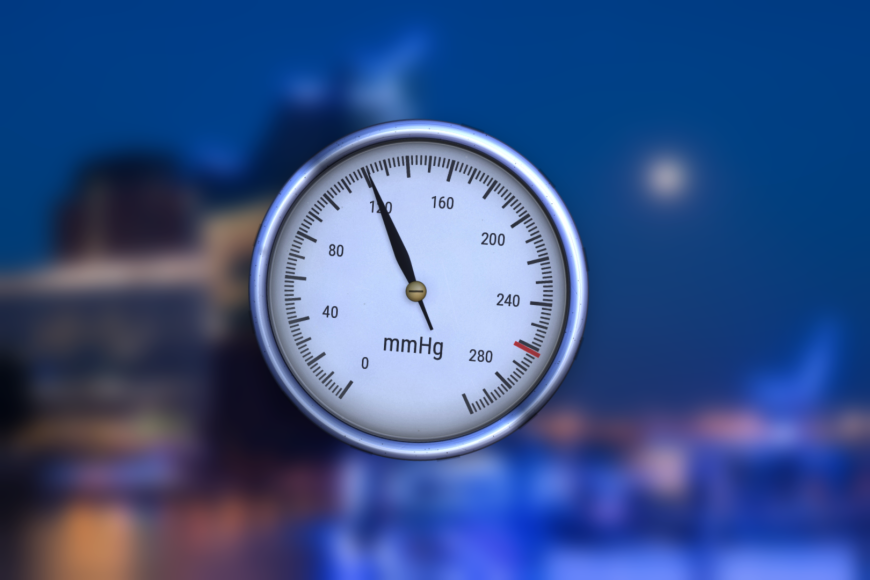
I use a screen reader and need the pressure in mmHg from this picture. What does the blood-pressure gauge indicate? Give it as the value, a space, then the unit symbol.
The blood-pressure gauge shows 122 mmHg
